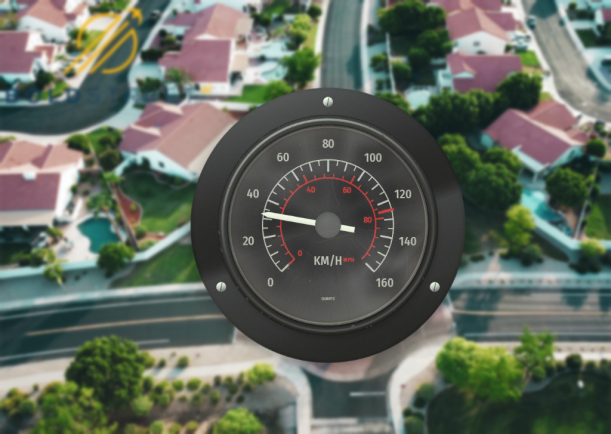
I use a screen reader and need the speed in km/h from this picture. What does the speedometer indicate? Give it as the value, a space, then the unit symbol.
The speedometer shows 32.5 km/h
